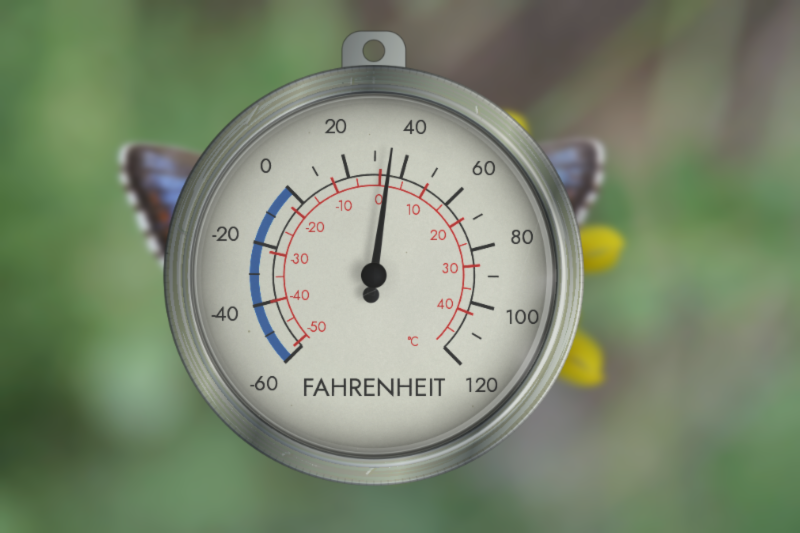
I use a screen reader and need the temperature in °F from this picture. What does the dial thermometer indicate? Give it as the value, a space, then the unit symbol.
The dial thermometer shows 35 °F
